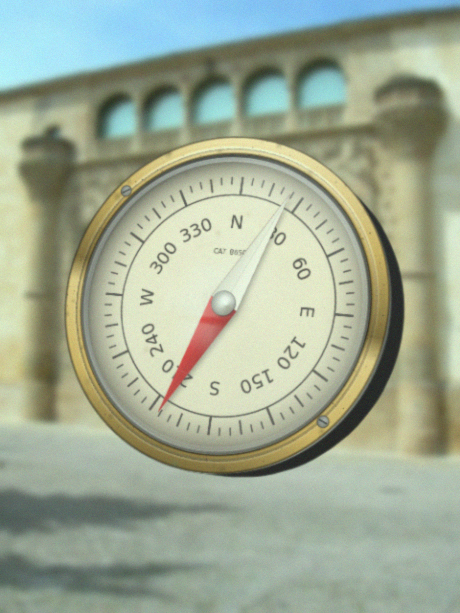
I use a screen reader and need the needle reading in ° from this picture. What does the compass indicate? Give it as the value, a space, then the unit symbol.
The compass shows 205 °
